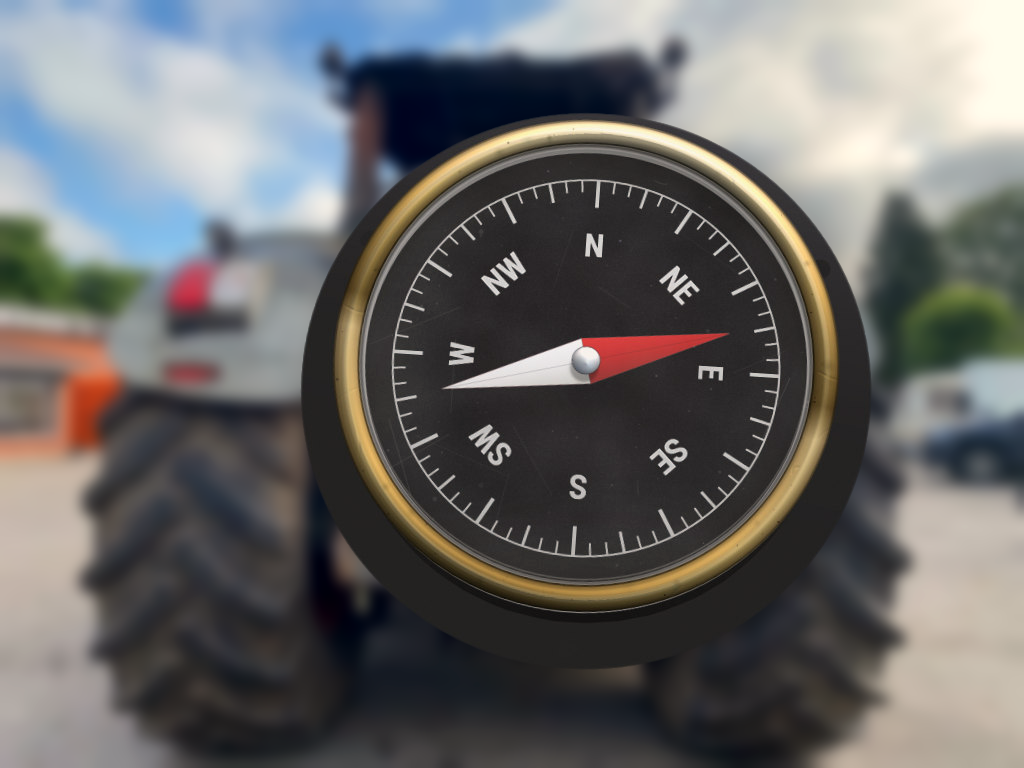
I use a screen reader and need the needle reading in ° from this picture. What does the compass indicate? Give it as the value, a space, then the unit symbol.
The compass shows 75 °
